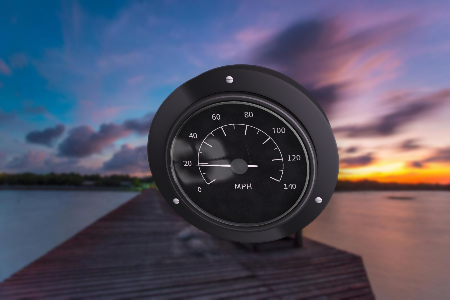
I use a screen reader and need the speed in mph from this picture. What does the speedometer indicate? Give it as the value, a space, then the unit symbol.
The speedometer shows 20 mph
